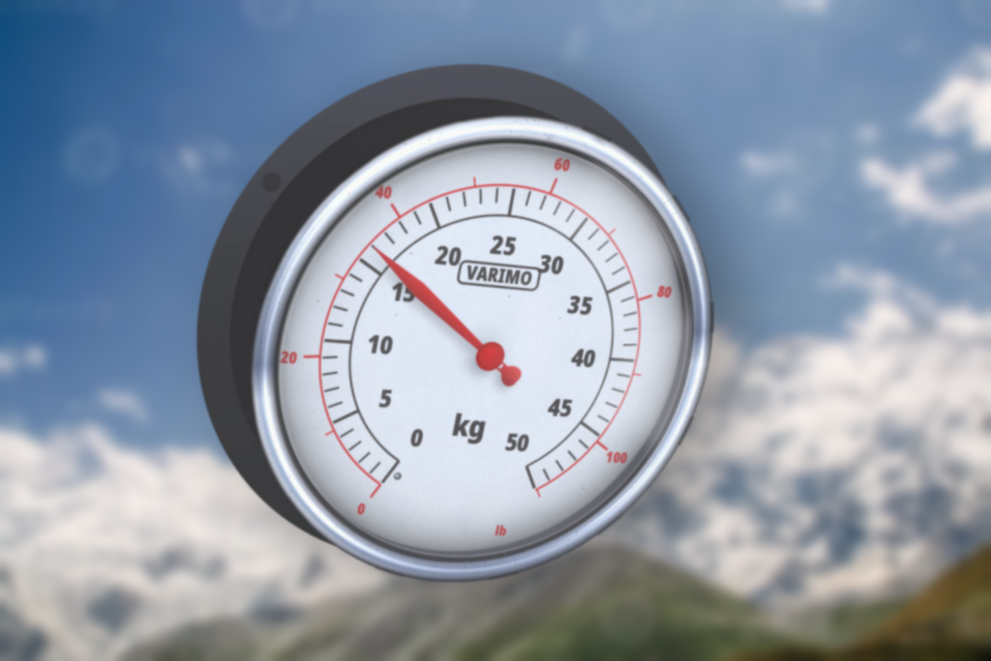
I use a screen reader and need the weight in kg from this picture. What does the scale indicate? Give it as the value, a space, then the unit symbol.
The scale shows 16 kg
